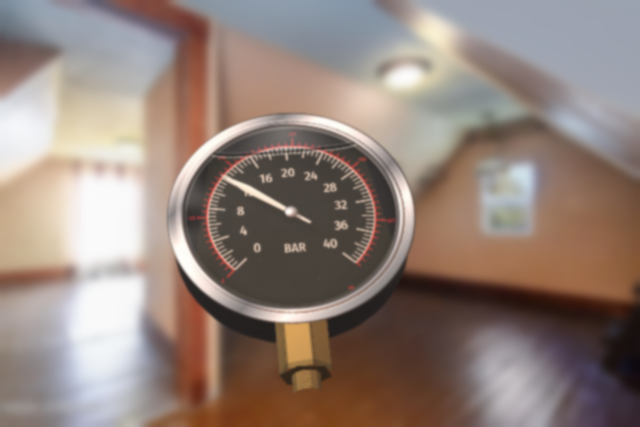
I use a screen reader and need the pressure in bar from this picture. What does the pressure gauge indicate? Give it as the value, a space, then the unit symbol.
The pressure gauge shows 12 bar
